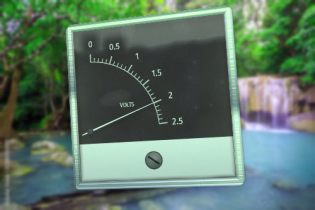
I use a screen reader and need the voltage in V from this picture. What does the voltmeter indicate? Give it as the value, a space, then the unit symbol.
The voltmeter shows 2 V
